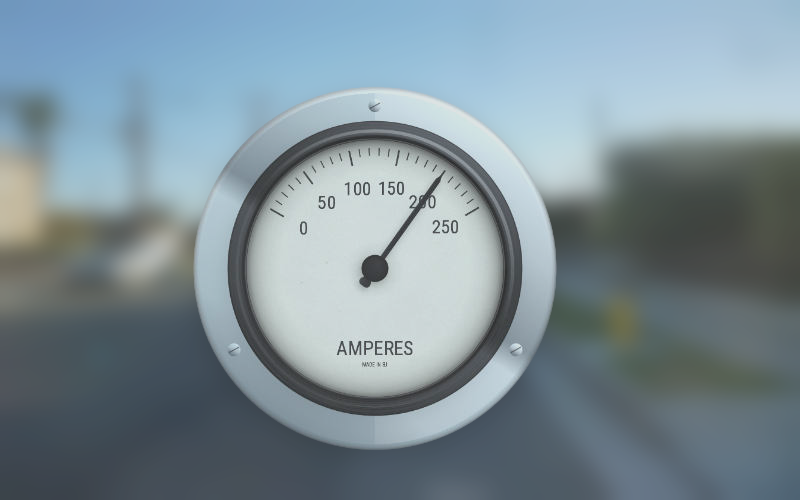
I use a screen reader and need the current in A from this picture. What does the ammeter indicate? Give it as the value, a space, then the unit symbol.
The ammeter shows 200 A
